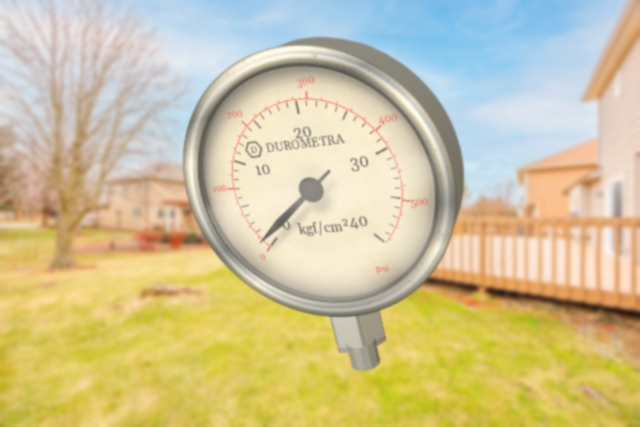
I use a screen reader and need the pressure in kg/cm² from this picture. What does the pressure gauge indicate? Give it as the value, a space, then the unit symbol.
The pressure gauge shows 1 kg/cm²
